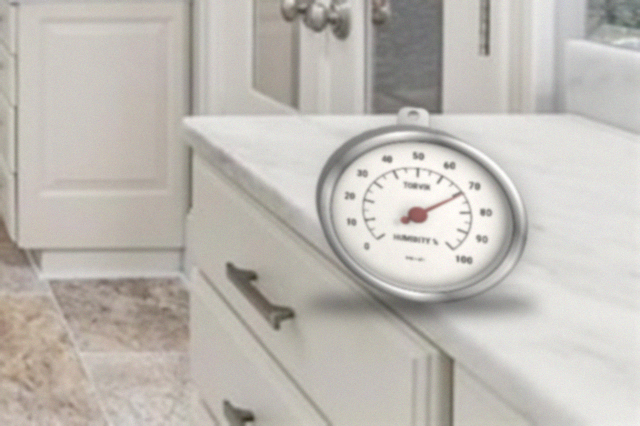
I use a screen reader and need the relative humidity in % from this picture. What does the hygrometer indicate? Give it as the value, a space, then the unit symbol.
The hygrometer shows 70 %
